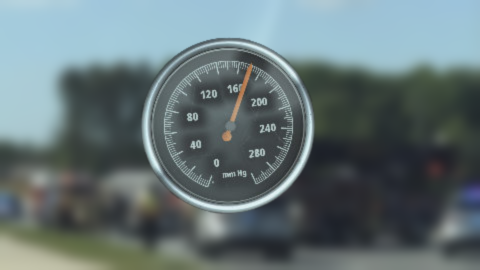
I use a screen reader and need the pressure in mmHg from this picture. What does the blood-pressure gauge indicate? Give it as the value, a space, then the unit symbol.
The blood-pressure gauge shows 170 mmHg
